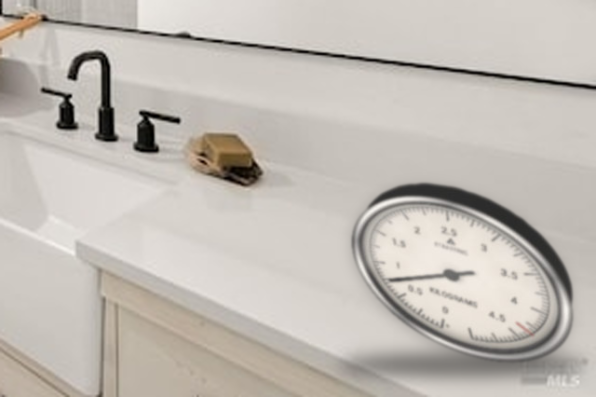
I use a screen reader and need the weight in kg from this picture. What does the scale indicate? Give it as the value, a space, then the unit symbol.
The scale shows 0.75 kg
